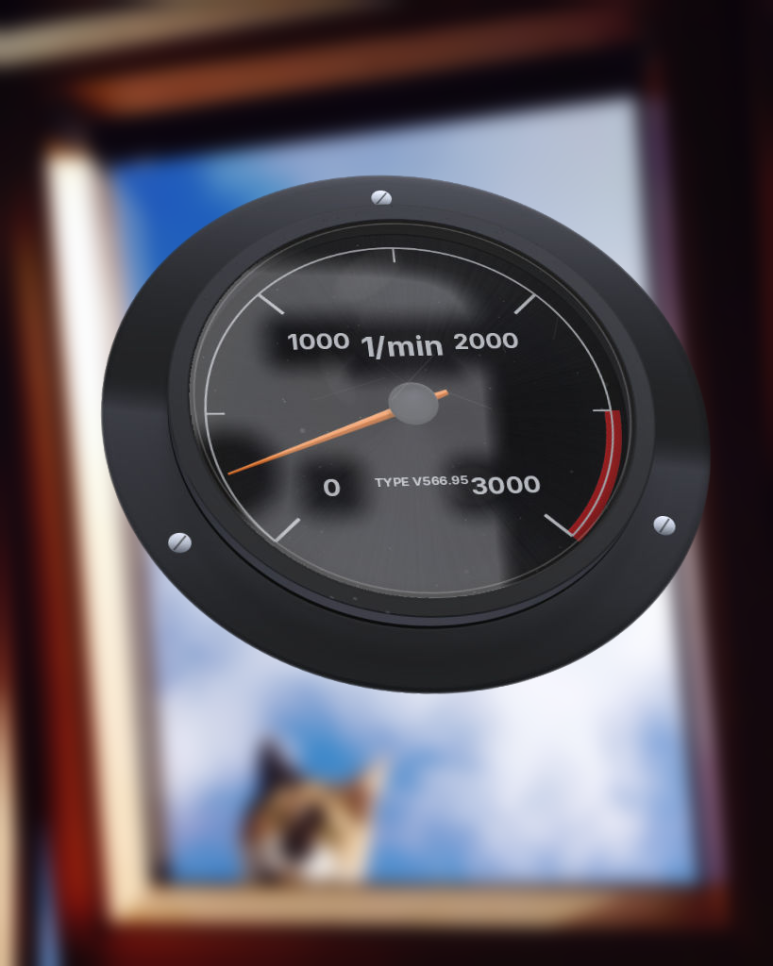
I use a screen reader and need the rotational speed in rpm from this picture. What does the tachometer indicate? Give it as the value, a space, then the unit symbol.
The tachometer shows 250 rpm
